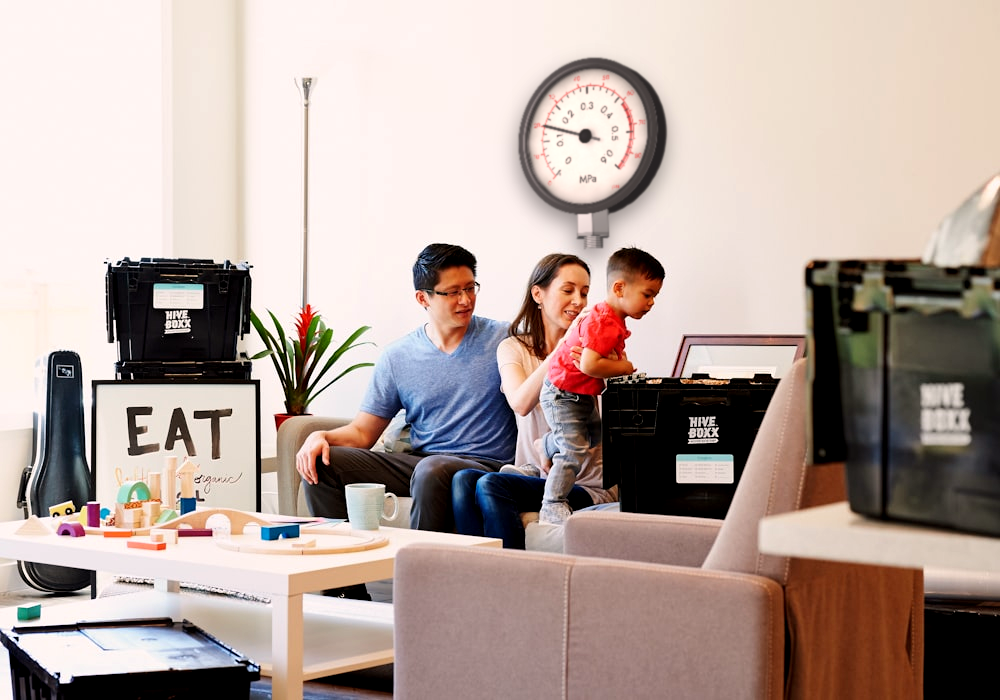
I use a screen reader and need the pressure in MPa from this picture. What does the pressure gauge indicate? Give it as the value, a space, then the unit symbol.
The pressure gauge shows 0.14 MPa
